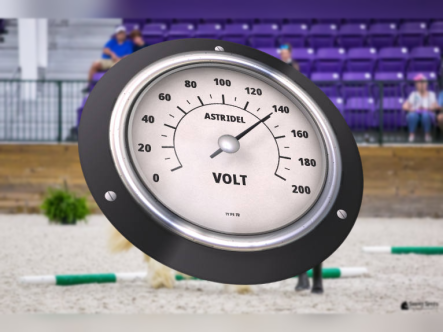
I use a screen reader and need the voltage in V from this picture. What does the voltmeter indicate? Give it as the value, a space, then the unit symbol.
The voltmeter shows 140 V
